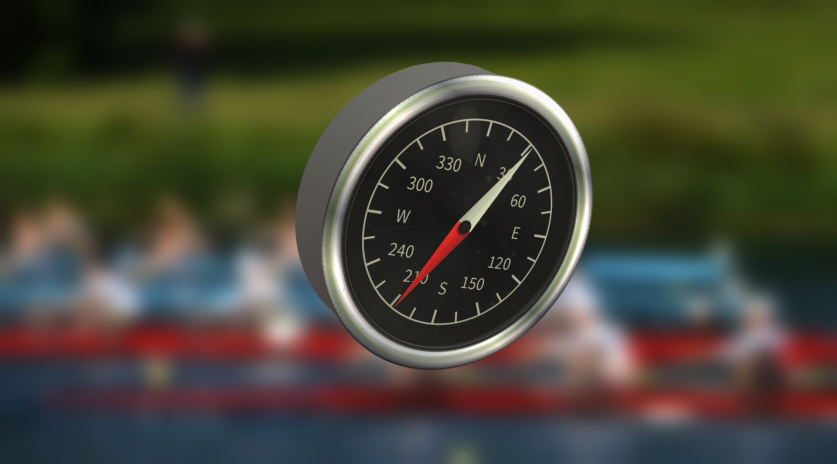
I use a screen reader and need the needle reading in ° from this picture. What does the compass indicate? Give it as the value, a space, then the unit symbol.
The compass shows 210 °
